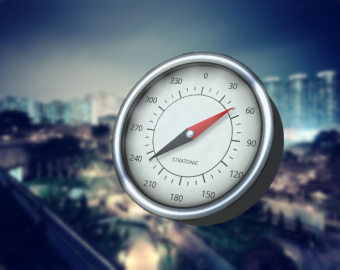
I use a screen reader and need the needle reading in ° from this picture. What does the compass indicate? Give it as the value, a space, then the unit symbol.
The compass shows 50 °
